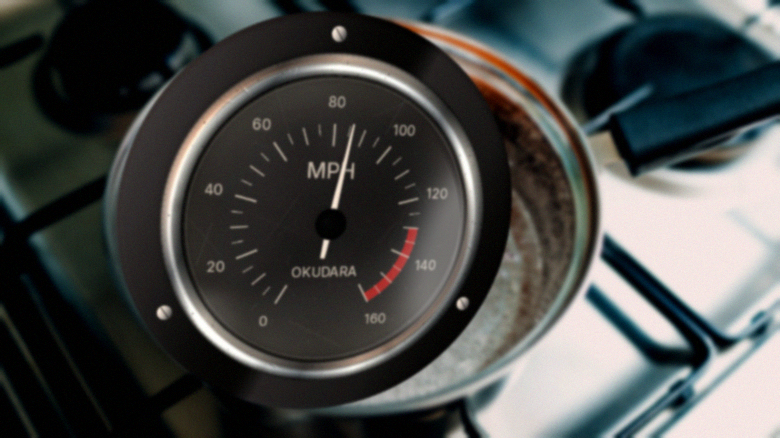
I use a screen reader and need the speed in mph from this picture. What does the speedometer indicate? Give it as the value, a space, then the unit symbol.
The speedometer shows 85 mph
